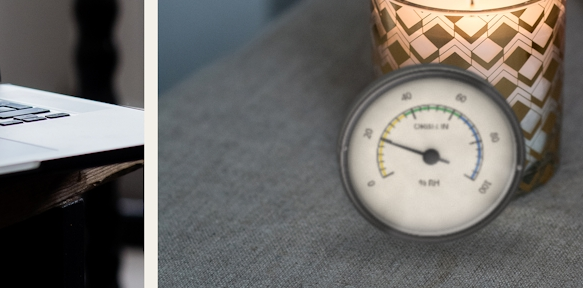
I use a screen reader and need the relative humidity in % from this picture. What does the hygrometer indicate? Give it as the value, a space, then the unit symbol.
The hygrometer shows 20 %
